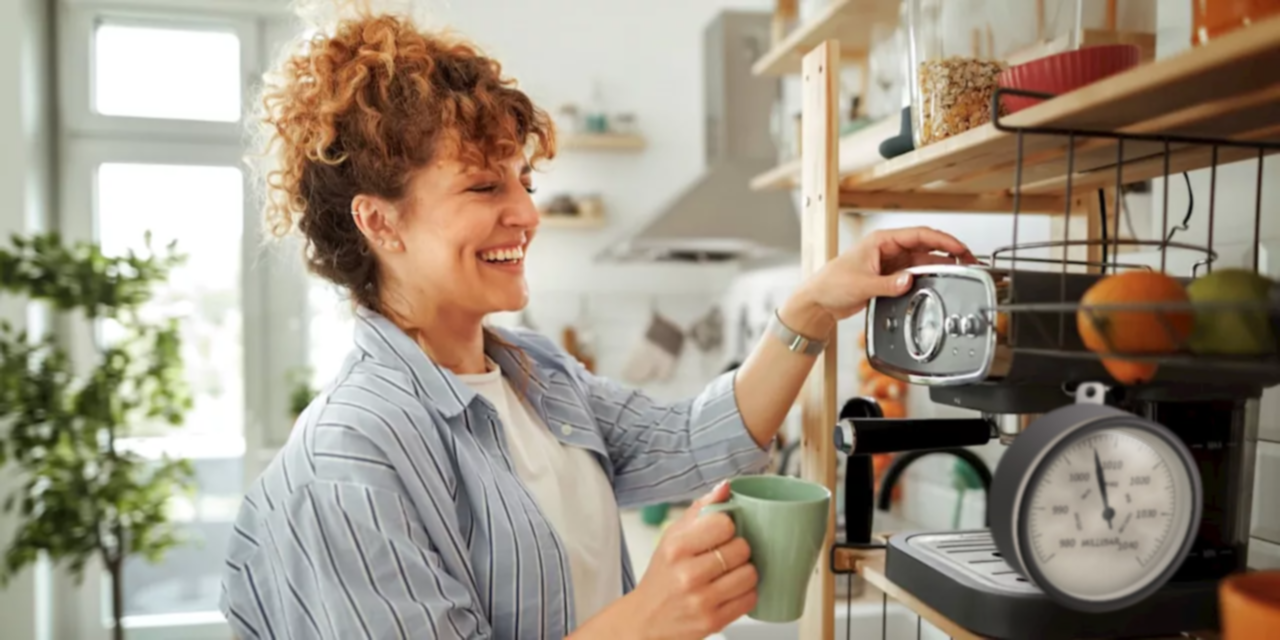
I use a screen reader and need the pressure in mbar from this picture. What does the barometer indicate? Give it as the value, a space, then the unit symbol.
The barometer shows 1005 mbar
